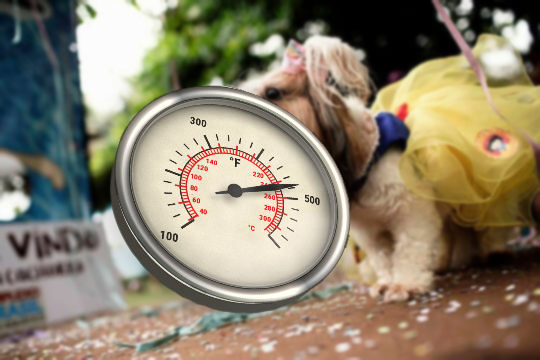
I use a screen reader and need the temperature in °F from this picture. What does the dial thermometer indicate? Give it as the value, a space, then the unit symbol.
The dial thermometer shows 480 °F
